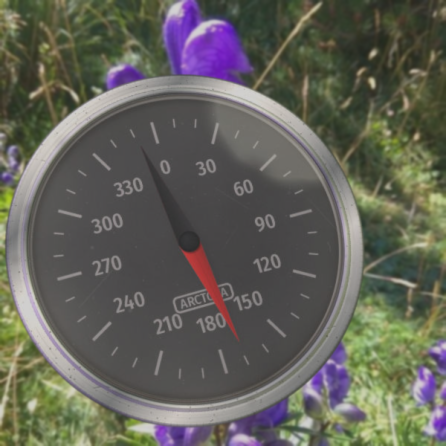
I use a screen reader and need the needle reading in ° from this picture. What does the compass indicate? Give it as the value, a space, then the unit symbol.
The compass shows 170 °
